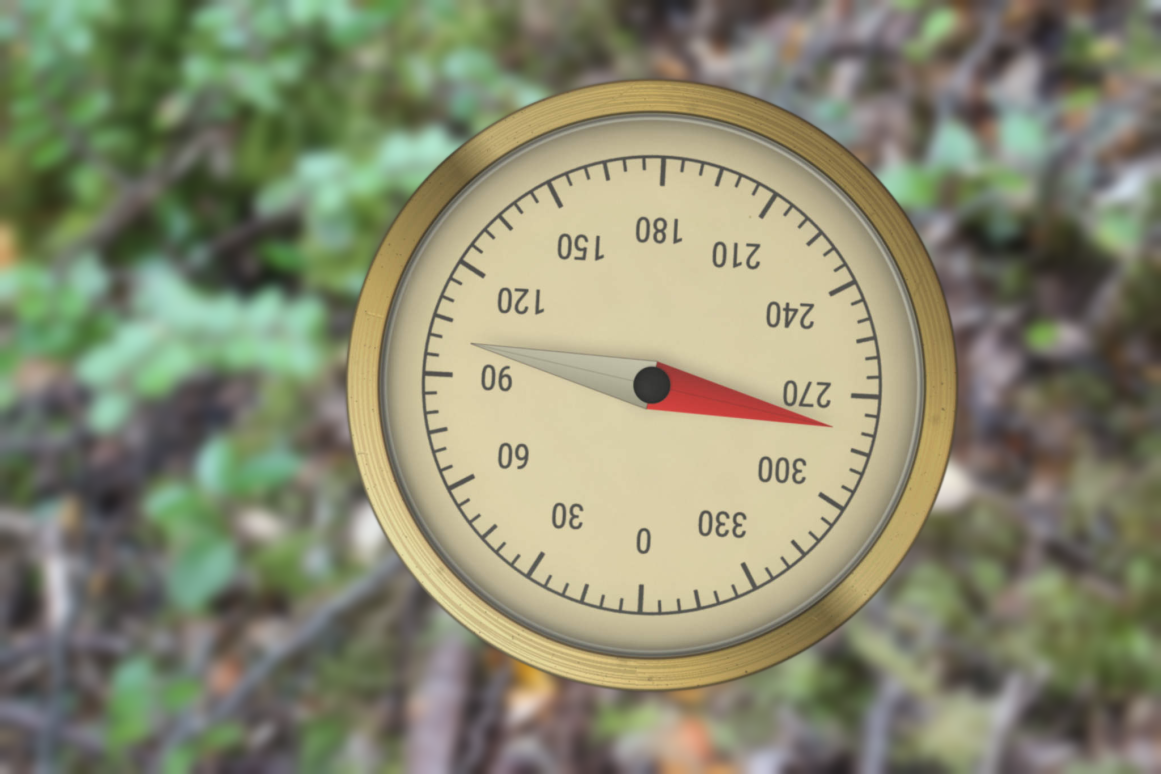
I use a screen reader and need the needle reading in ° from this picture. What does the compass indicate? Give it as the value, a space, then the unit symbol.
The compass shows 280 °
